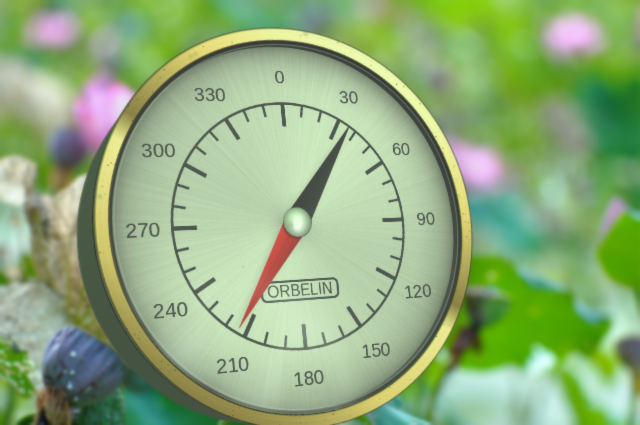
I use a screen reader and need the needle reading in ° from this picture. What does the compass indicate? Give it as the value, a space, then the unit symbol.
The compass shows 215 °
